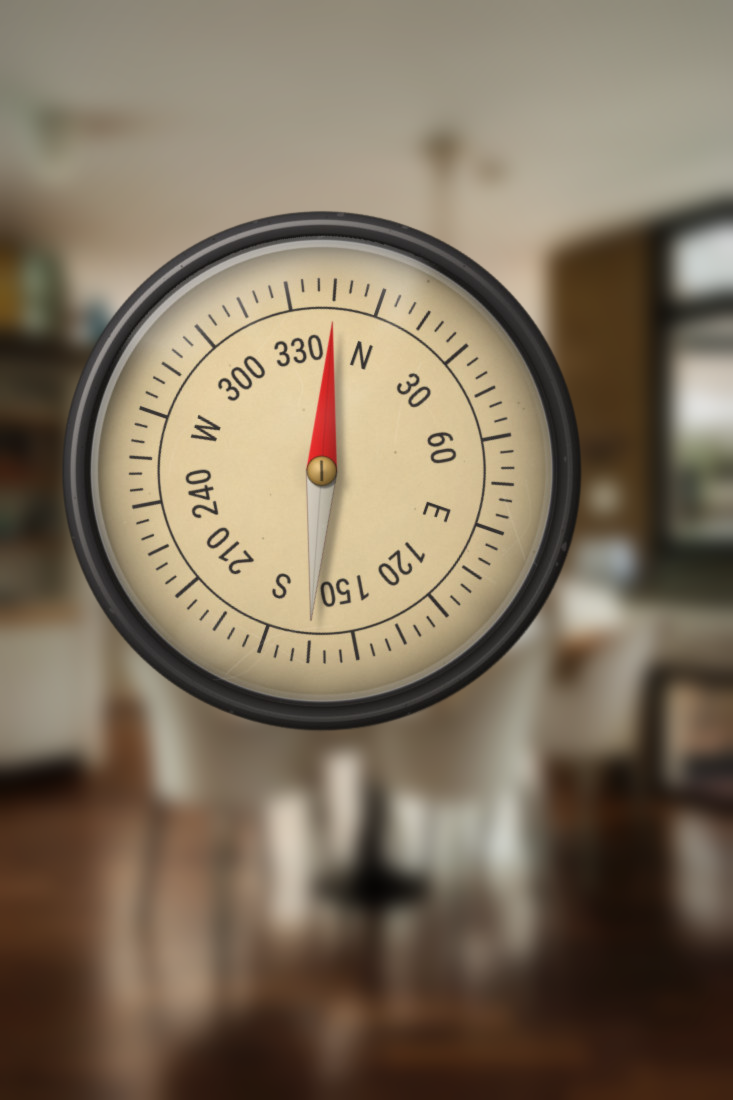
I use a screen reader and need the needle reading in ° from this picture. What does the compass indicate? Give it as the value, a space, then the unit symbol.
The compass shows 345 °
